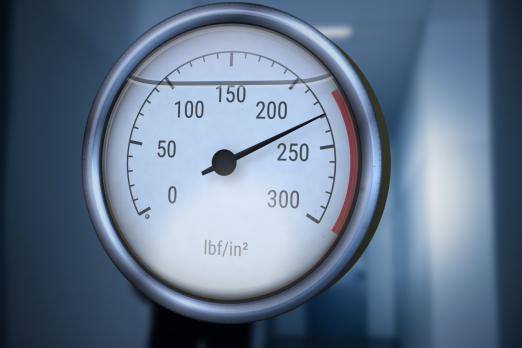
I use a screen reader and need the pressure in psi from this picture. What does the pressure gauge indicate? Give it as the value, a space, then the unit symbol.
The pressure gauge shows 230 psi
